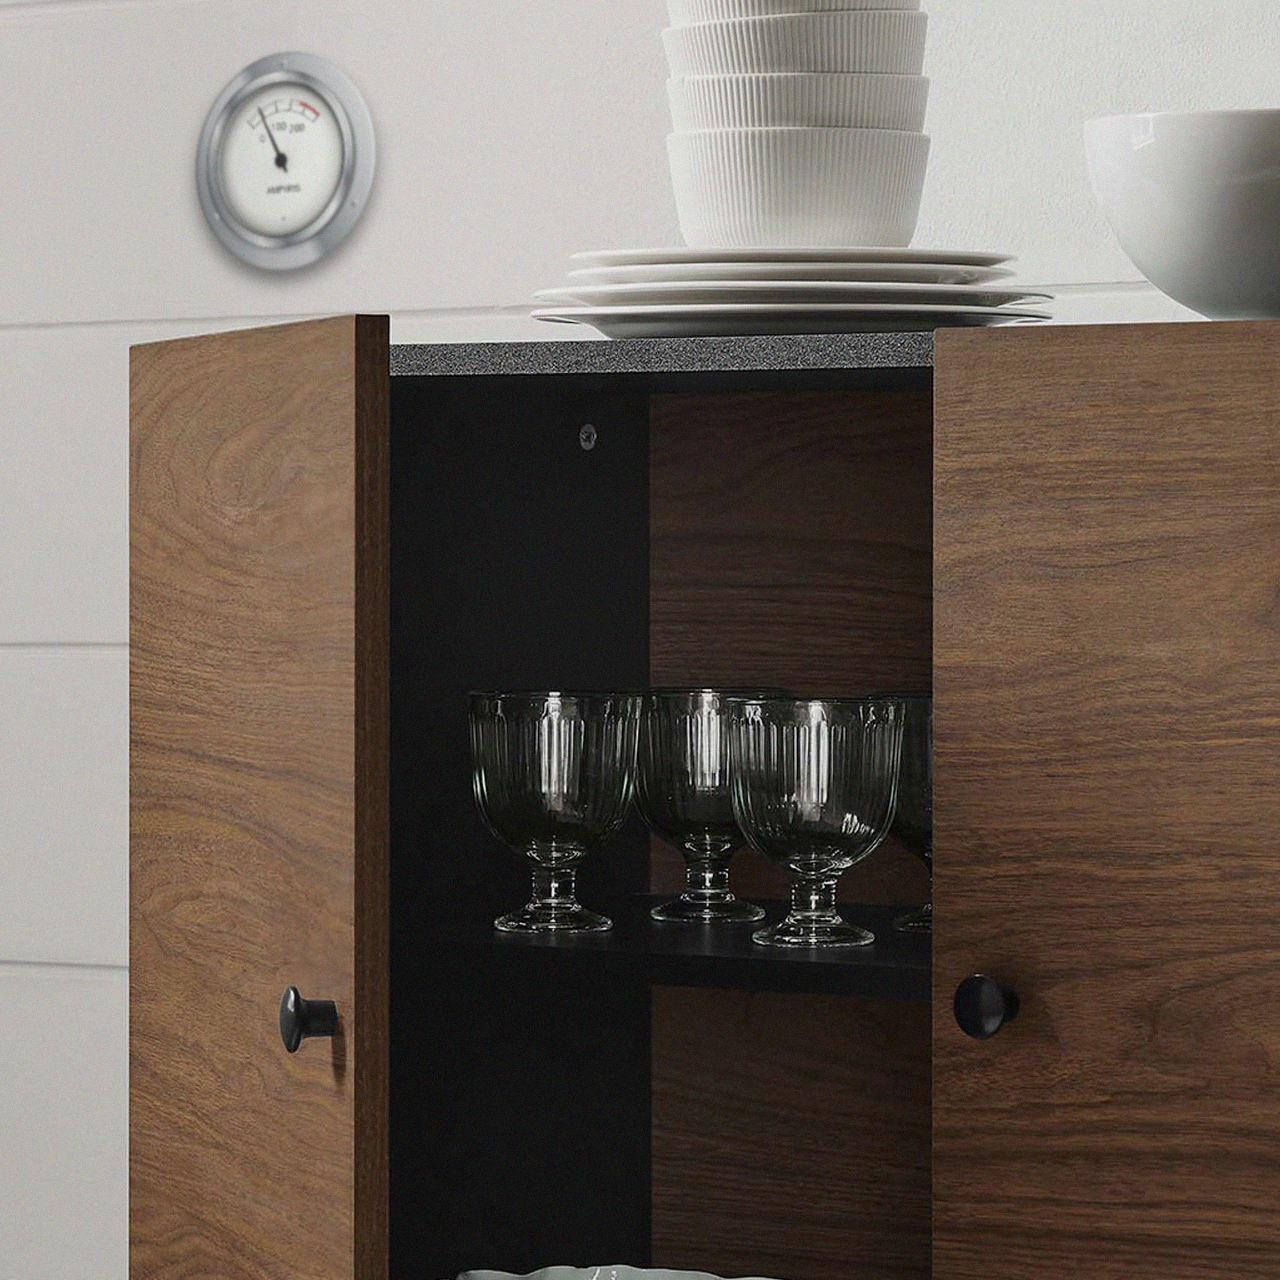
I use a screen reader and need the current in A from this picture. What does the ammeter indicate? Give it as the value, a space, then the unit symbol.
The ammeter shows 50 A
